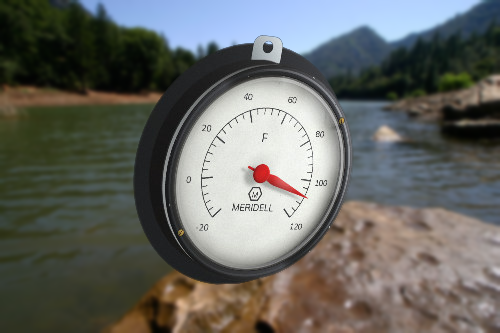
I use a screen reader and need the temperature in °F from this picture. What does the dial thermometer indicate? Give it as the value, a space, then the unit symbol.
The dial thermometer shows 108 °F
